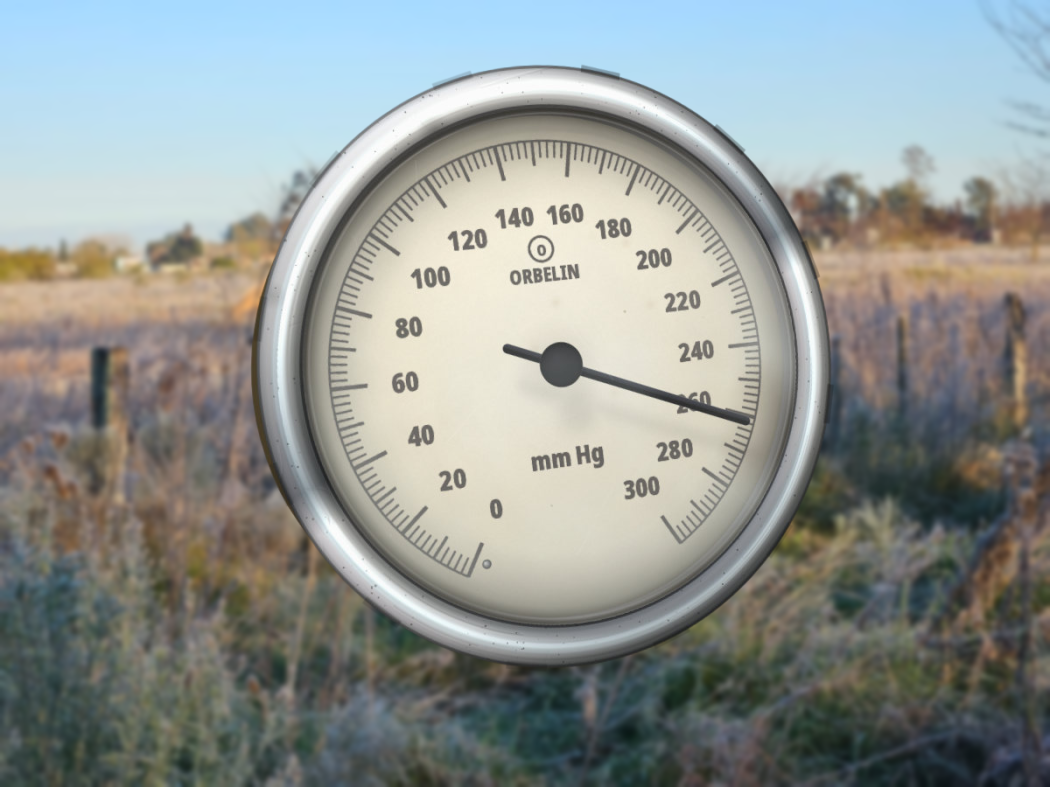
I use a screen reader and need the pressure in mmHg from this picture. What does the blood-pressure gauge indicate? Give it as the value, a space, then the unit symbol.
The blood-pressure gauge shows 262 mmHg
